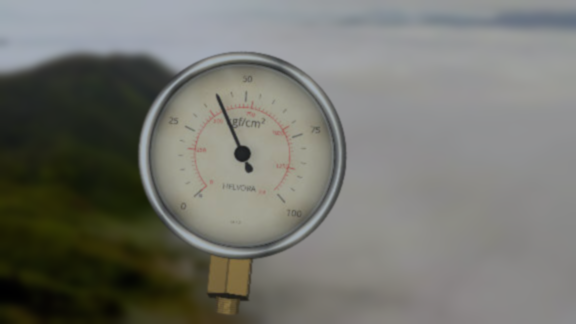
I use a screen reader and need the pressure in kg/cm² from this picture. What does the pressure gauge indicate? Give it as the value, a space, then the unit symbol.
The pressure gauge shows 40 kg/cm²
